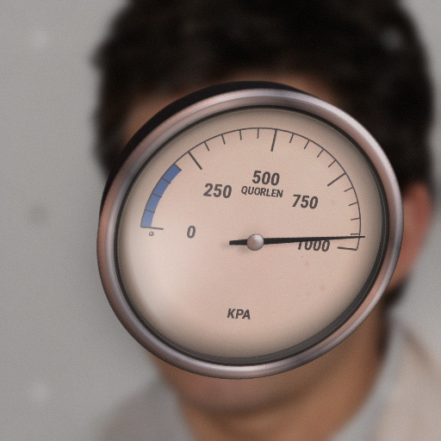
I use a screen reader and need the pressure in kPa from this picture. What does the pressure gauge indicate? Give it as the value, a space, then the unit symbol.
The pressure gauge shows 950 kPa
